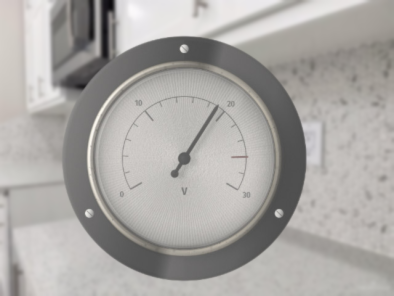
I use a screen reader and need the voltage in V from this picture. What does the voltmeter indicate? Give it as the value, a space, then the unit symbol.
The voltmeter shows 19 V
